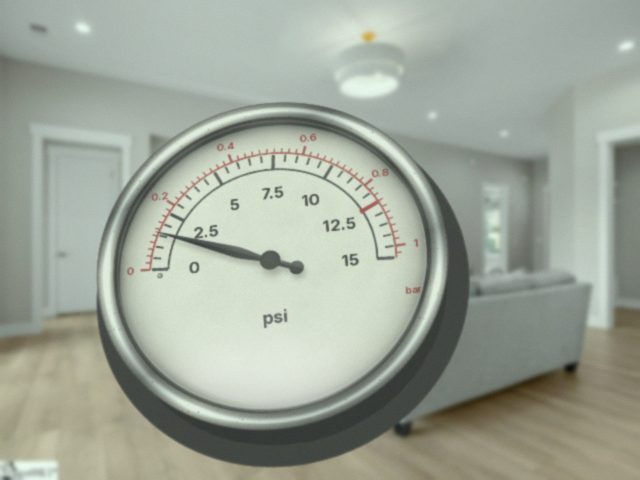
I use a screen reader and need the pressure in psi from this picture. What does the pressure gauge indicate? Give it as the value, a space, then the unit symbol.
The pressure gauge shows 1.5 psi
